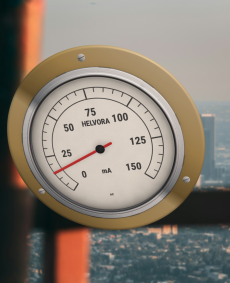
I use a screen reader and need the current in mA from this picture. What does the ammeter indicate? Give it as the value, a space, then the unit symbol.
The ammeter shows 15 mA
